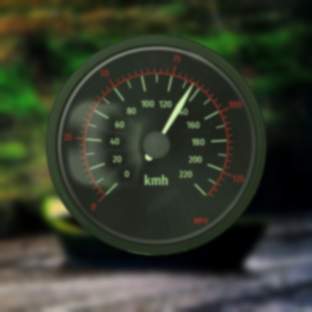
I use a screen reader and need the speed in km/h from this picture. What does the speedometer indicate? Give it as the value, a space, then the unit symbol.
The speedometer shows 135 km/h
